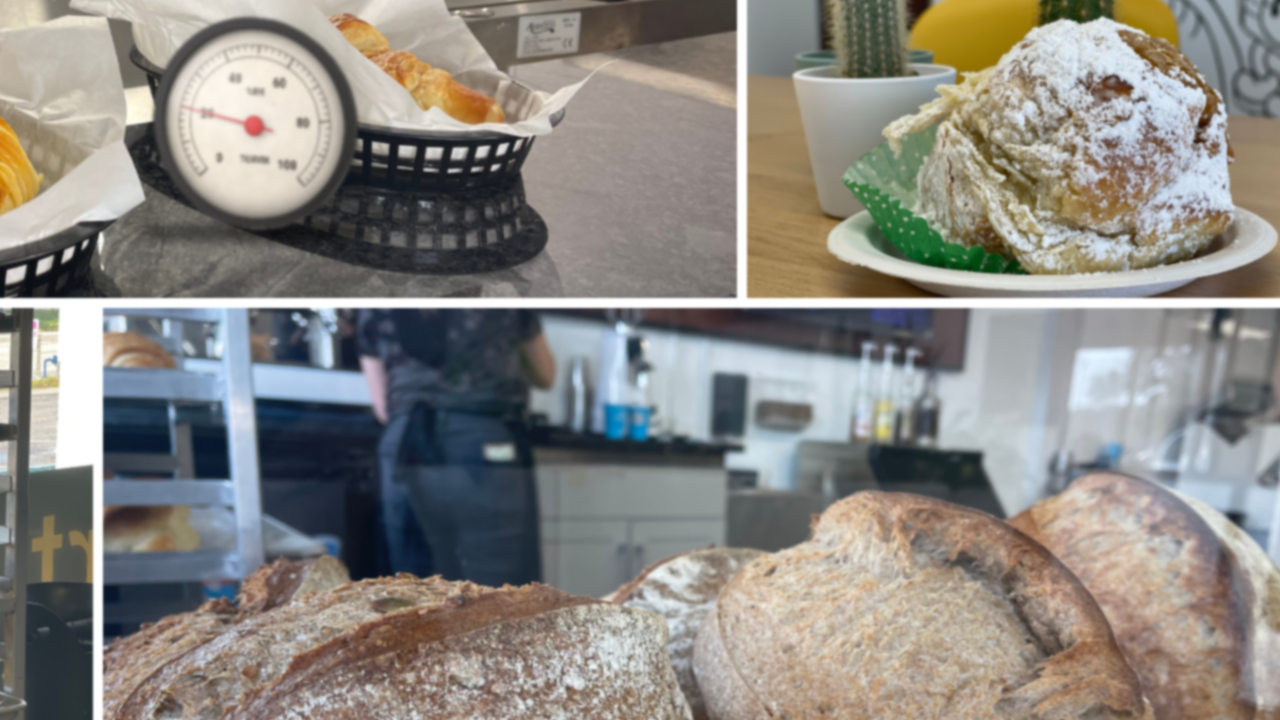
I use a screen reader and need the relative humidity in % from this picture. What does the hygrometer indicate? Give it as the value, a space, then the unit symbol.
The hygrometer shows 20 %
